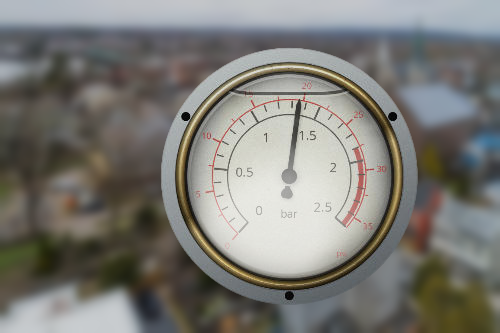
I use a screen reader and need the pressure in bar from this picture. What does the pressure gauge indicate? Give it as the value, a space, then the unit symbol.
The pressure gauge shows 1.35 bar
